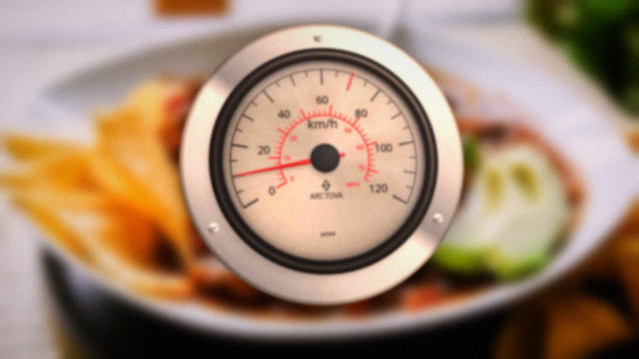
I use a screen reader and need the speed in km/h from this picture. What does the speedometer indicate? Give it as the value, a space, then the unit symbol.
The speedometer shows 10 km/h
